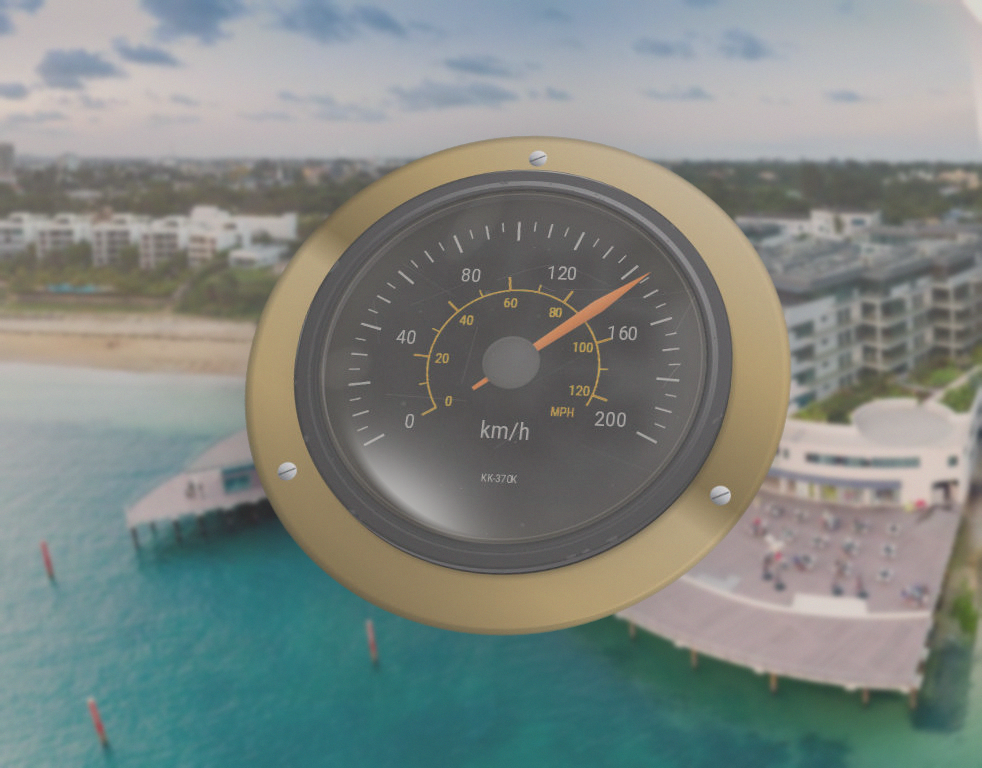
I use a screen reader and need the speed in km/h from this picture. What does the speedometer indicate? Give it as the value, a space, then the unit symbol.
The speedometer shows 145 km/h
